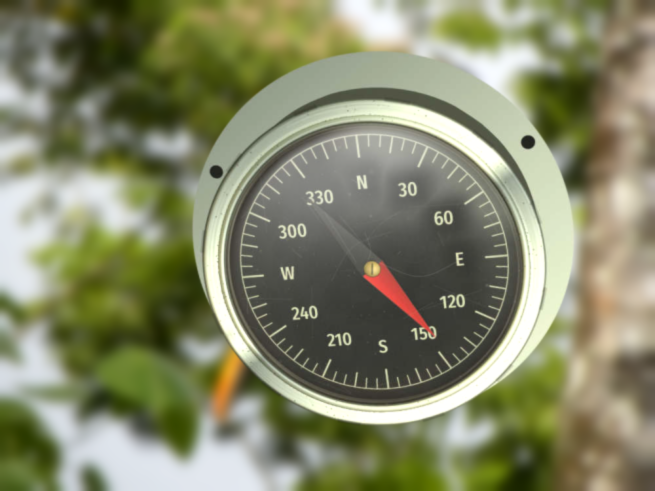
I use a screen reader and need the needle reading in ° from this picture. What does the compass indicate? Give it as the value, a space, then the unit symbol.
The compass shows 145 °
